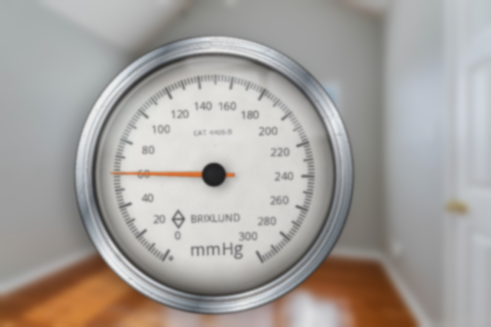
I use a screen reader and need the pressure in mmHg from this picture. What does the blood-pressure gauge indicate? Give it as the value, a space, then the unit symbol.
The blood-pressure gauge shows 60 mmHg
